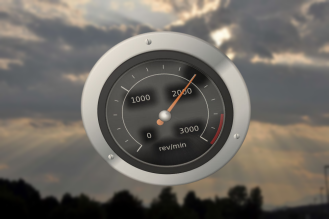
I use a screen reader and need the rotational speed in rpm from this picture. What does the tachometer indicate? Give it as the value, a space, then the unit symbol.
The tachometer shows 2000 rpm
